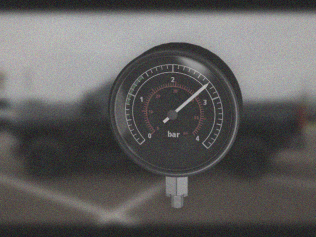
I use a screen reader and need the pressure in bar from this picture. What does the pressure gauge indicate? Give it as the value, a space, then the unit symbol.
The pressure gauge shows 2.7 bar
